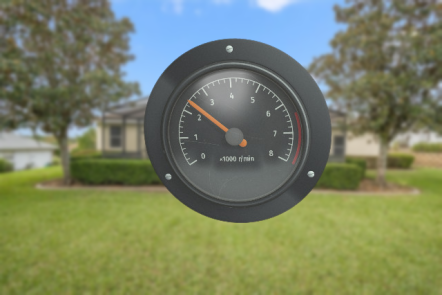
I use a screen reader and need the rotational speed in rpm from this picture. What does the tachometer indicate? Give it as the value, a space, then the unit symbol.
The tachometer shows 2400 rpm
